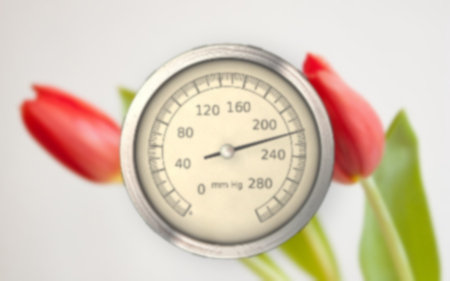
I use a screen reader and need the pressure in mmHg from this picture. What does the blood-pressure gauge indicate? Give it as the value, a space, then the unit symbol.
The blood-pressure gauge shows 220 mmHg
